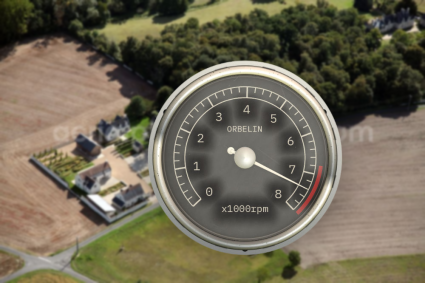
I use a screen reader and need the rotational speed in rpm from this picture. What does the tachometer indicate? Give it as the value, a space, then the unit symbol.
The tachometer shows 7400 rpm
